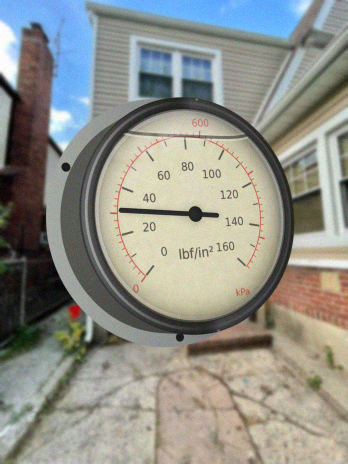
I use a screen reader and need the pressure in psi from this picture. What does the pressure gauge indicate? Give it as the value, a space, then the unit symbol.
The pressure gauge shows 30 psi
